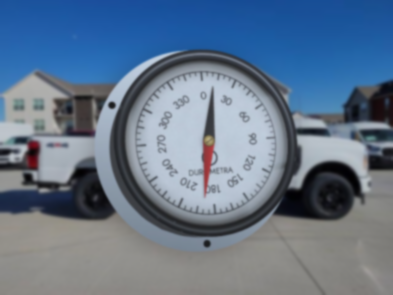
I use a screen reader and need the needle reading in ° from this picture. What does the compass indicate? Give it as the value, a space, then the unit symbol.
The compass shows 190 °
